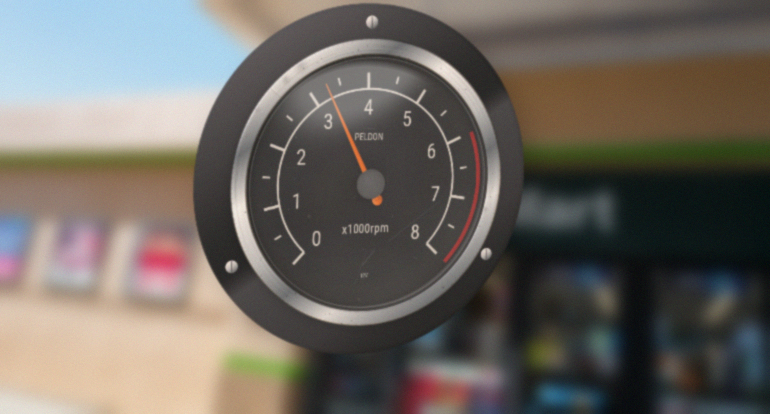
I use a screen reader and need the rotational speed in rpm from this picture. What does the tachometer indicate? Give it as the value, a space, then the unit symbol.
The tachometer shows 3250 rpm
